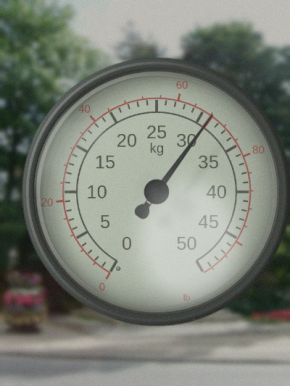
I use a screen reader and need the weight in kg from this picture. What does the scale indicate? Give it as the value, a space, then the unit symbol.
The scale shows 31 kg
